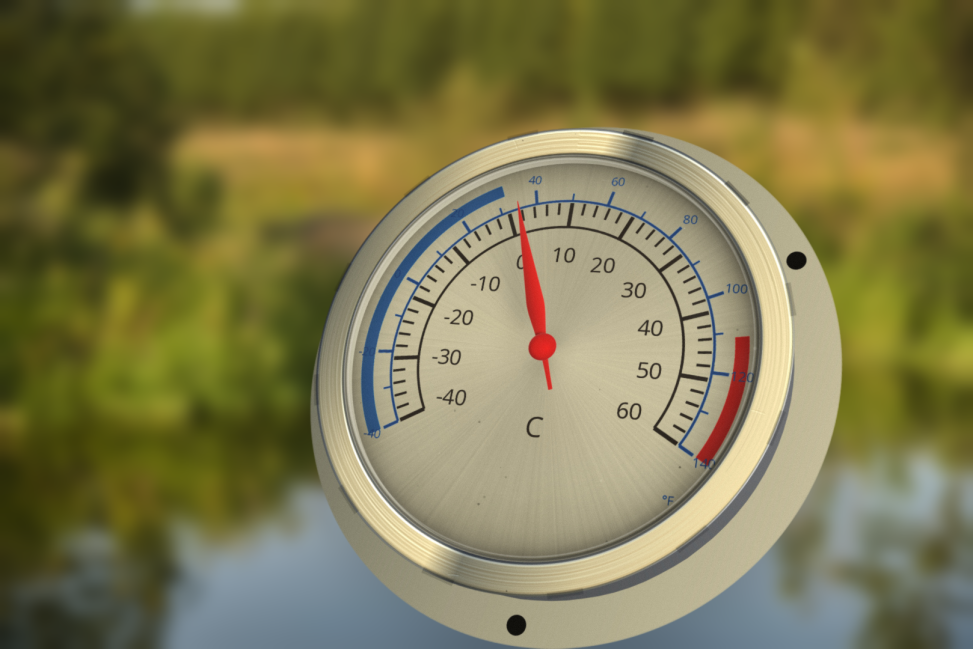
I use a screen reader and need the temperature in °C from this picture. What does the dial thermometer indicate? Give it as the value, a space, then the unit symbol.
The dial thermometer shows 2 °C
